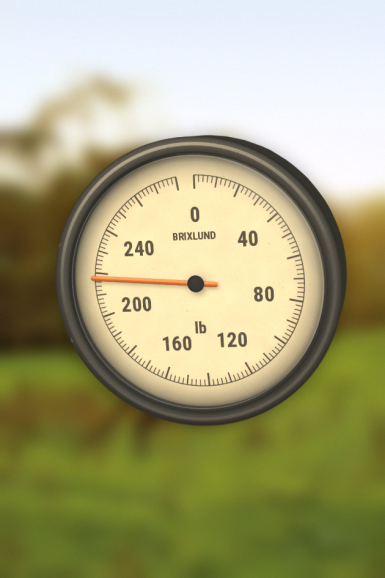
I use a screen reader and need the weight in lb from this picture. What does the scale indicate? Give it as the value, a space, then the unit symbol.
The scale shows 218 lb
